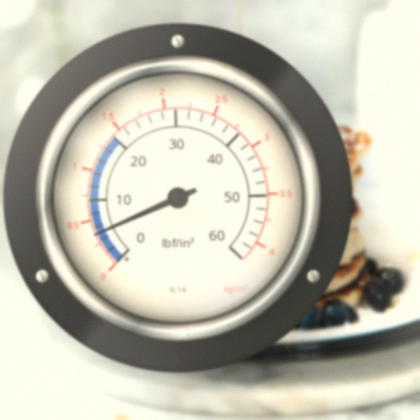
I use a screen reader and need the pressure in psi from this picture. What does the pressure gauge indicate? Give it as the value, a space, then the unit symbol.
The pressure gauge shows 5 psi
